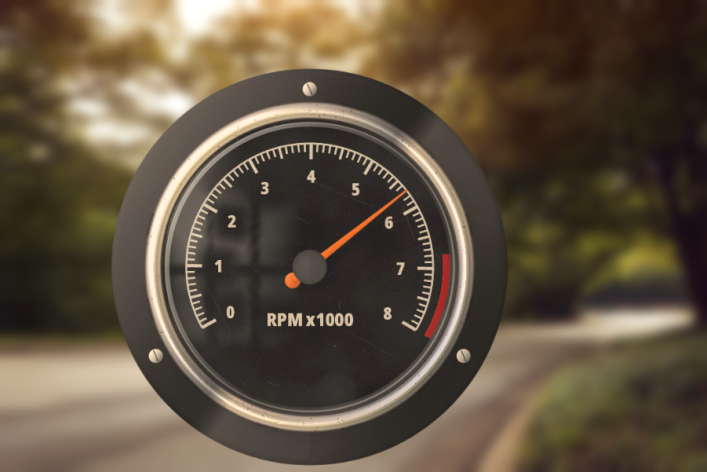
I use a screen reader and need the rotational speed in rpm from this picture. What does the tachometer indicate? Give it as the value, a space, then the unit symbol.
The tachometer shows 5700 rpm
